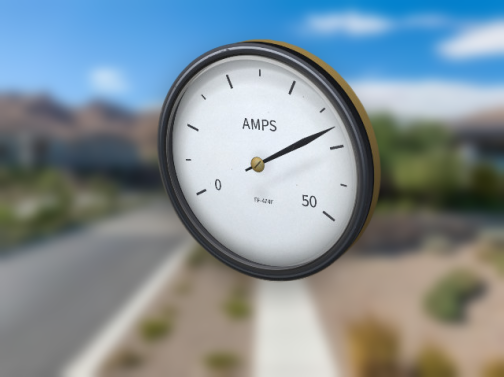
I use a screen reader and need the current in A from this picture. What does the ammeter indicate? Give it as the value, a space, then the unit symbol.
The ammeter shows 37.5 A
